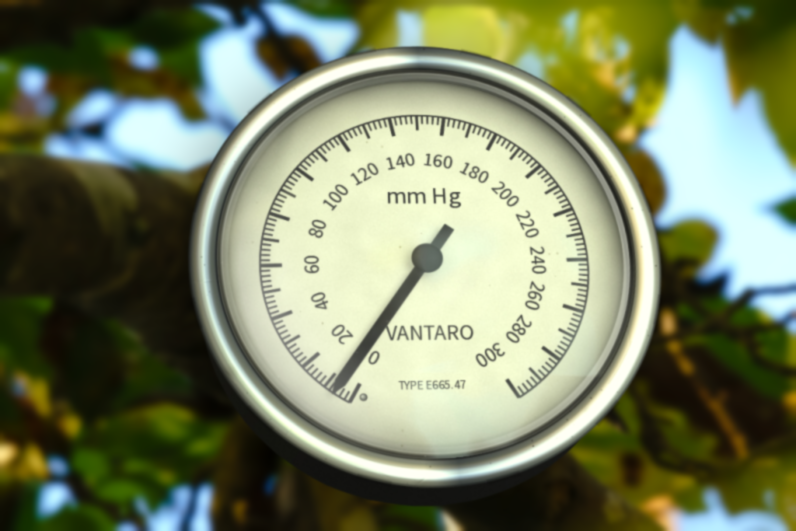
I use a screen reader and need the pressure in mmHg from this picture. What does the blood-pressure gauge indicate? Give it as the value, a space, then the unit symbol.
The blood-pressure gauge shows 6 mmHg
